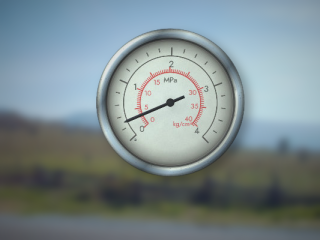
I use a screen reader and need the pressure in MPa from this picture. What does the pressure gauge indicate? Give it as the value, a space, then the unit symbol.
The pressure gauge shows 0.3 MPa
